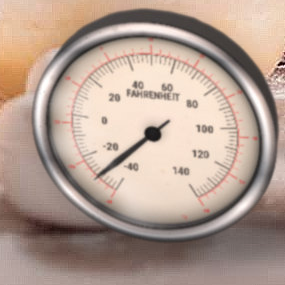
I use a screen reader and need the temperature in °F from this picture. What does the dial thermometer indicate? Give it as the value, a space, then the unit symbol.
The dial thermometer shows -30 °F
